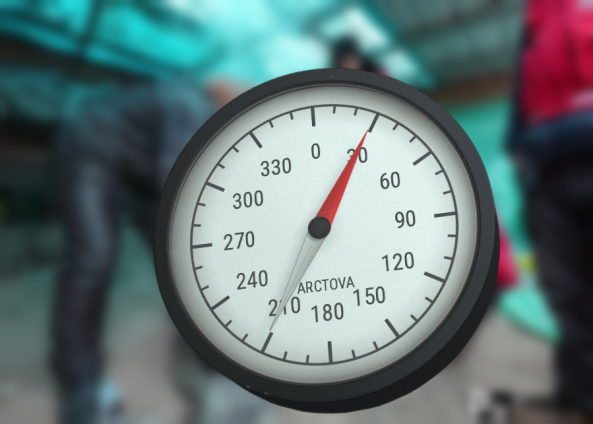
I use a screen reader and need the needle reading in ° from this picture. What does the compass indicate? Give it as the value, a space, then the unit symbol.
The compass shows 30 °
